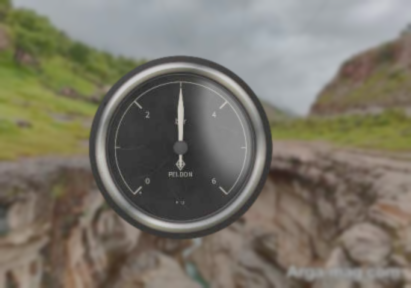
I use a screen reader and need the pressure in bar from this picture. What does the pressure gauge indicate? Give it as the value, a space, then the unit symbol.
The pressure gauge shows 3 bar
